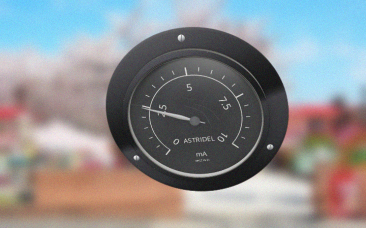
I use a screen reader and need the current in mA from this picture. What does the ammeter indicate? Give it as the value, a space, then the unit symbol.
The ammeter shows 2.5 mA
